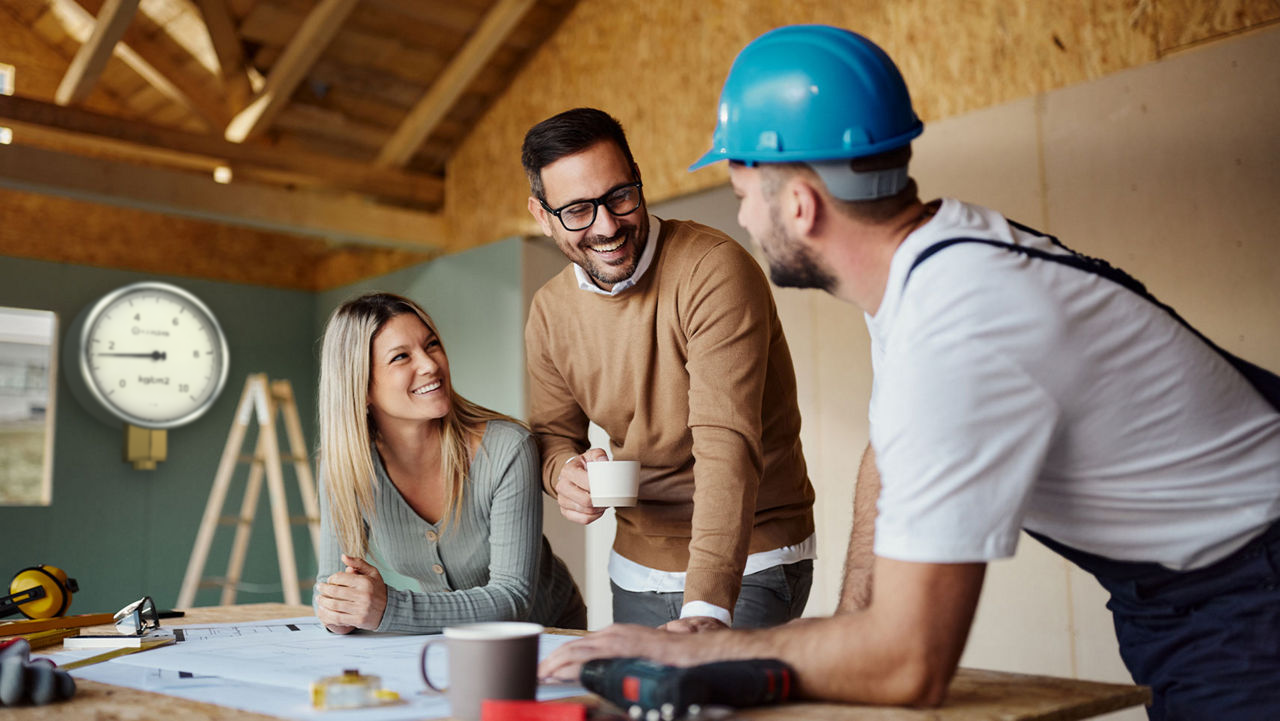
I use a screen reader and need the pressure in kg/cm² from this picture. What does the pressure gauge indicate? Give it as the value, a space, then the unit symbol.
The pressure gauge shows 1.5 kg/cm²
